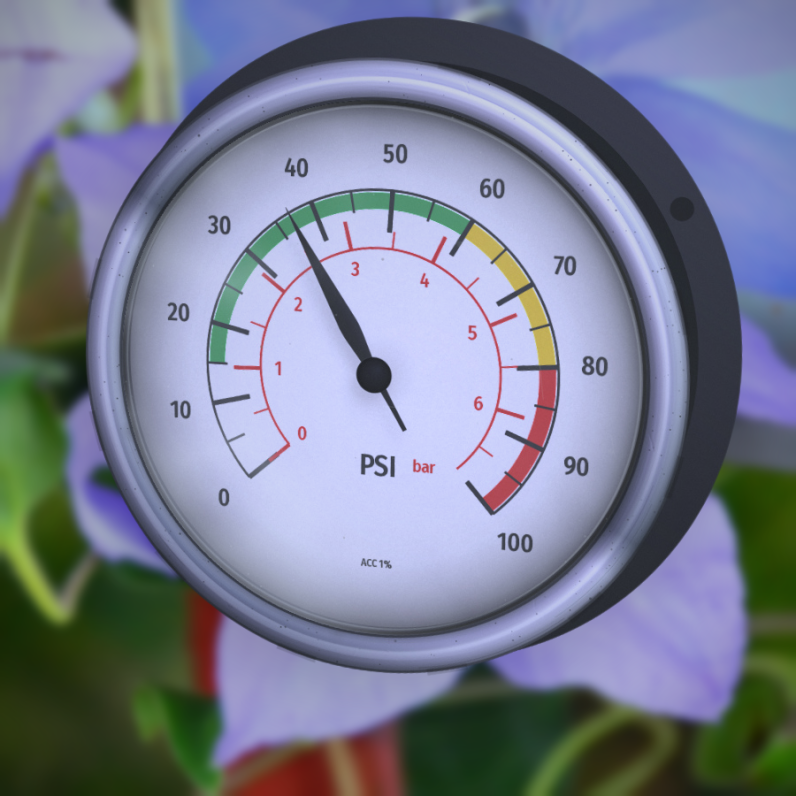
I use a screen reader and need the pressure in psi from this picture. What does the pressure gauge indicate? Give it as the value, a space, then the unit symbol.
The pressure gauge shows 37.5 psi
